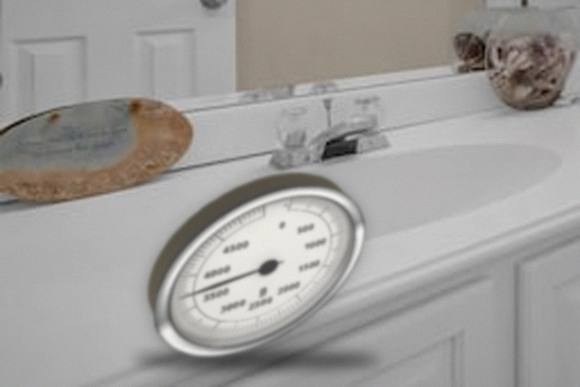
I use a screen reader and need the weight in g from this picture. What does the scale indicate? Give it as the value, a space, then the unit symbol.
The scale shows 3750 g
